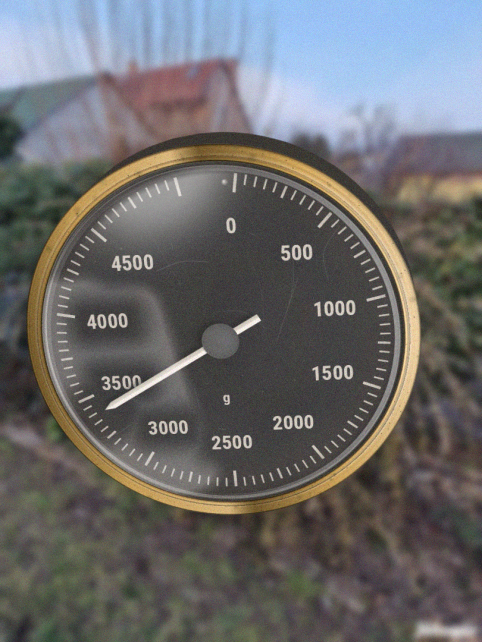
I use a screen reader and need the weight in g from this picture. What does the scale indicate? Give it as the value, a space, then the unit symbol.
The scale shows 3400 g
